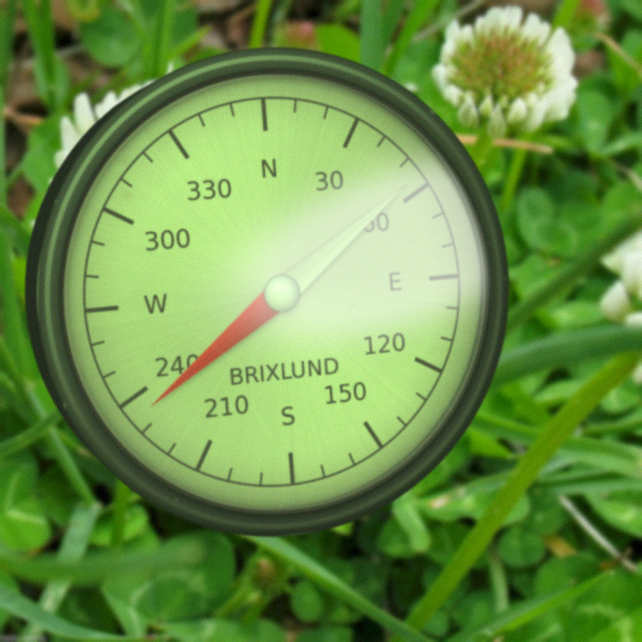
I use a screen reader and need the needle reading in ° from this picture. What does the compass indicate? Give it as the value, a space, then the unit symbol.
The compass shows 235 °
